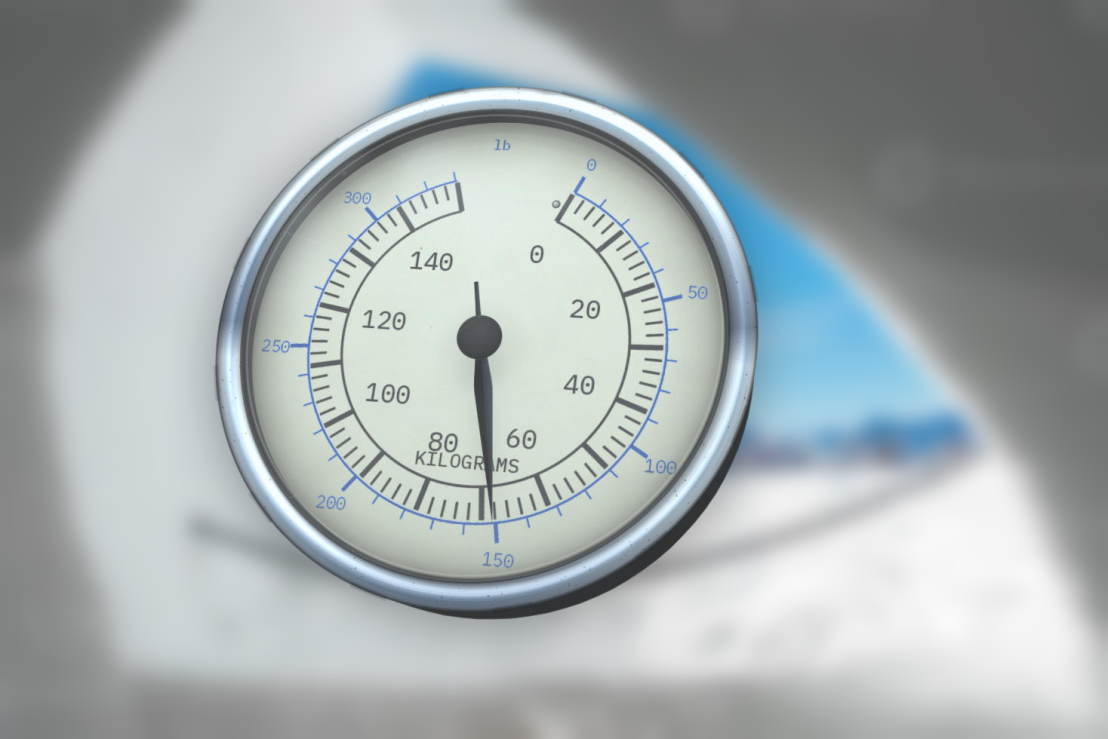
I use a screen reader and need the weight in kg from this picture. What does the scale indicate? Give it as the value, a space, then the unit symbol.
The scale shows 68 kg
